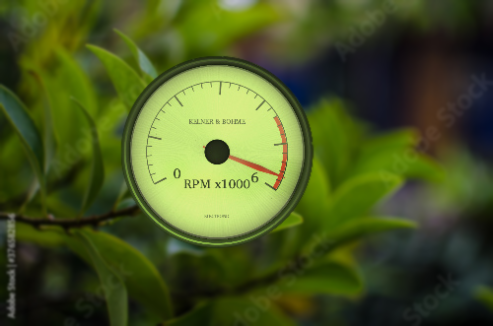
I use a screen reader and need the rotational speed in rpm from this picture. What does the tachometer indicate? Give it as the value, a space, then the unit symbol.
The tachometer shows 5700 rpm
